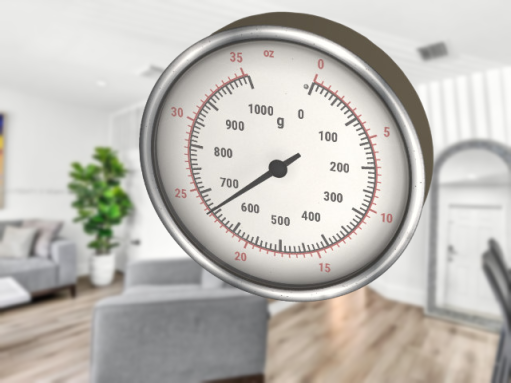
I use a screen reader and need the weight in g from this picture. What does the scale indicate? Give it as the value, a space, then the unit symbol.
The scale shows 660 g
